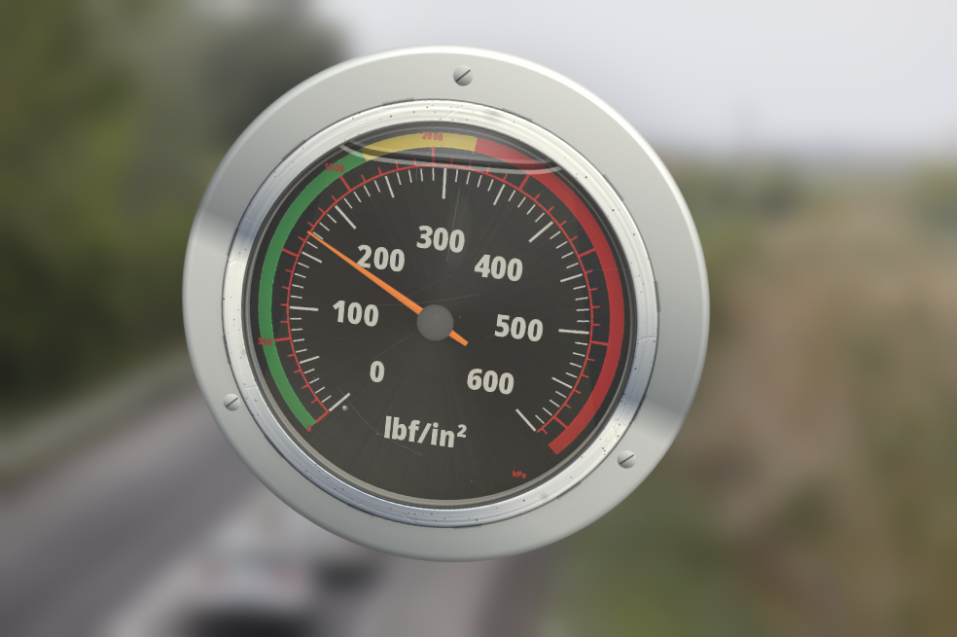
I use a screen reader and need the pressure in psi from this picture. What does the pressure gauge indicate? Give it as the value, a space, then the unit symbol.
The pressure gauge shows 170 psi
